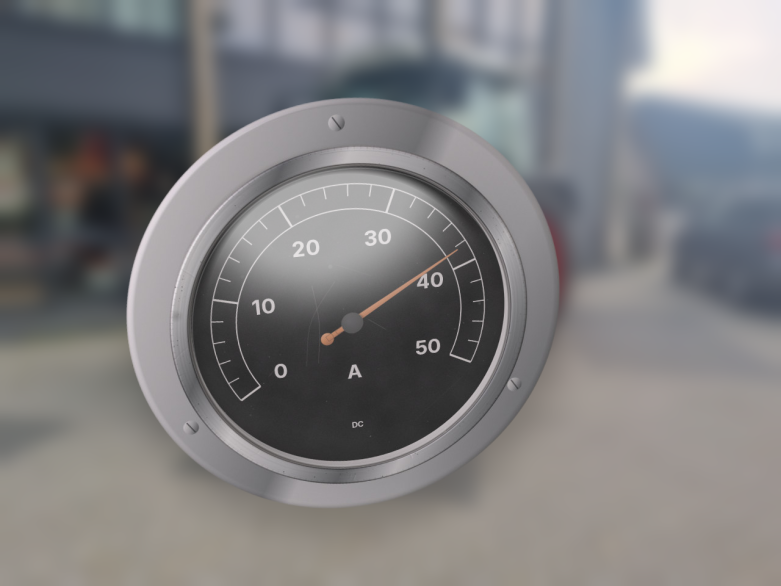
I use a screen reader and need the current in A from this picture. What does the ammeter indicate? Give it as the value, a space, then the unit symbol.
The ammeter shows 38 A
